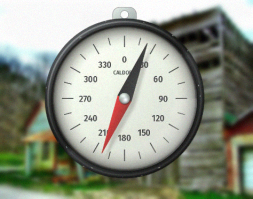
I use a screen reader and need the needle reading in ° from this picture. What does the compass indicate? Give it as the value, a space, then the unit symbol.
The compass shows 202.5 °
